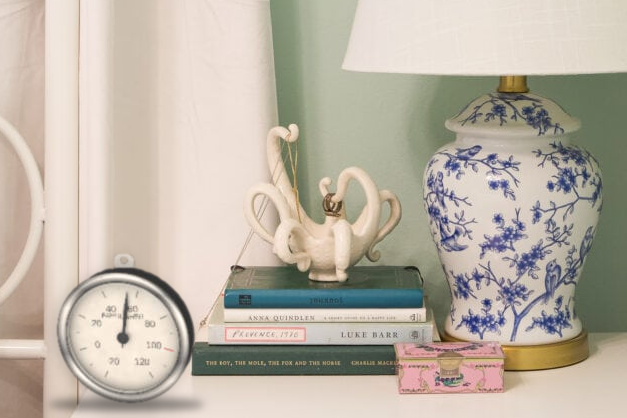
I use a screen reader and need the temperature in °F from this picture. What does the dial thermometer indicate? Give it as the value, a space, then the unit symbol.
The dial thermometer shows 55 °F
